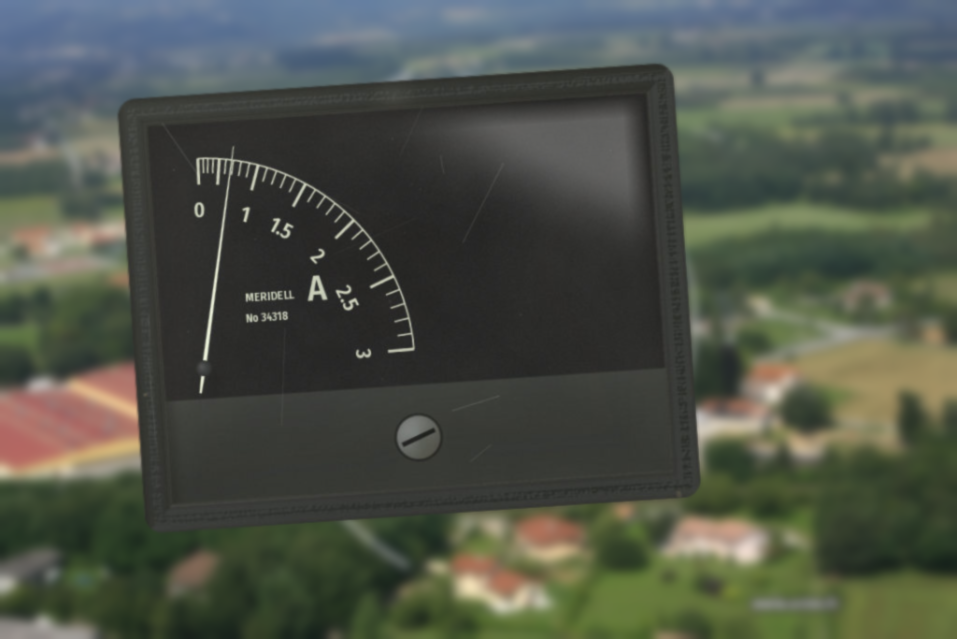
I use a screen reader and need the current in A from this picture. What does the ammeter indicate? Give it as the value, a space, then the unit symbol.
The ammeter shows 0.7 A
